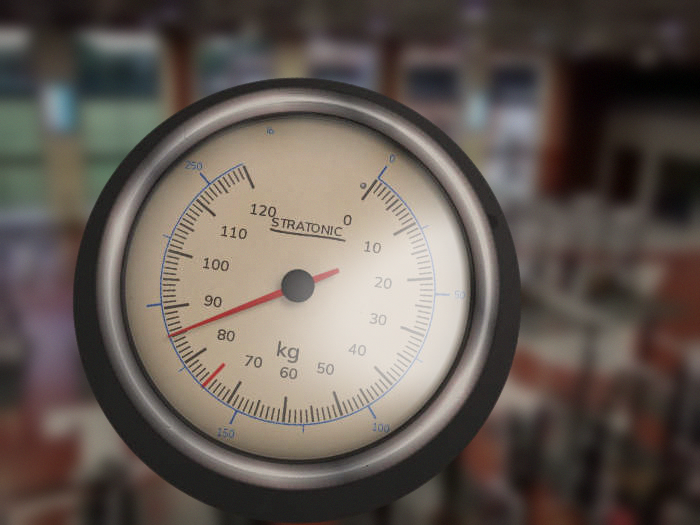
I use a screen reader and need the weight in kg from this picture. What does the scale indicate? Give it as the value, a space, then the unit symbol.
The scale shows 85 kg
